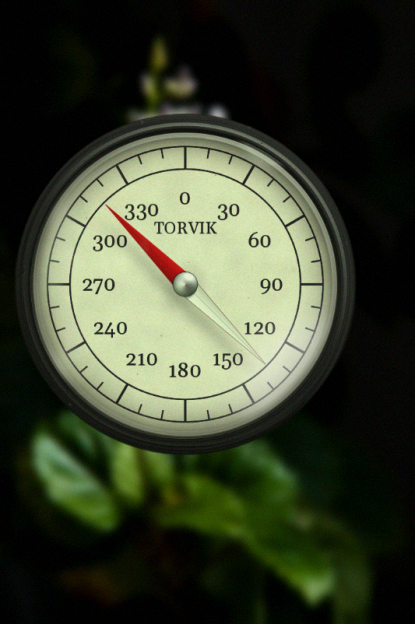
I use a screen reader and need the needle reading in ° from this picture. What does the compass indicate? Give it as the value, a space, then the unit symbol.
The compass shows 315 °
